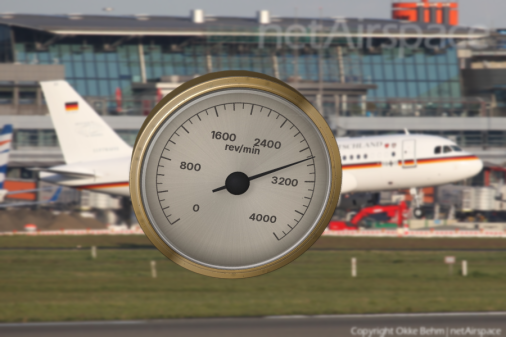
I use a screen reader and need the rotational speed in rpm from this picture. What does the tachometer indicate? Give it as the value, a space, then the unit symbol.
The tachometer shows 2900 rpm
